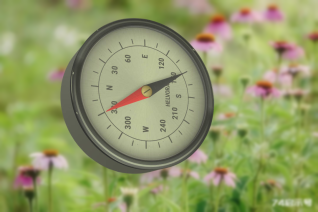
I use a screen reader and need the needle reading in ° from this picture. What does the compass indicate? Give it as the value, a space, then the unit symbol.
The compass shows 330 °
